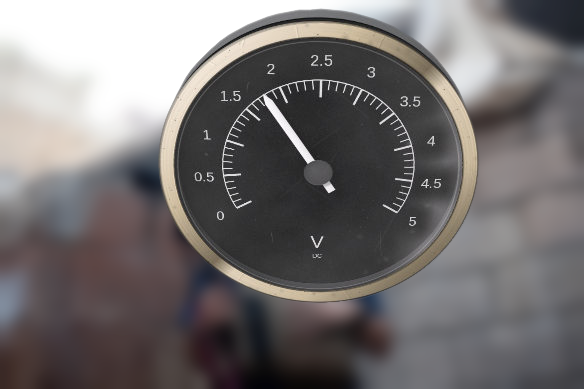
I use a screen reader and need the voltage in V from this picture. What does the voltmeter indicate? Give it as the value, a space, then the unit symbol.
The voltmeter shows 1.8 V
